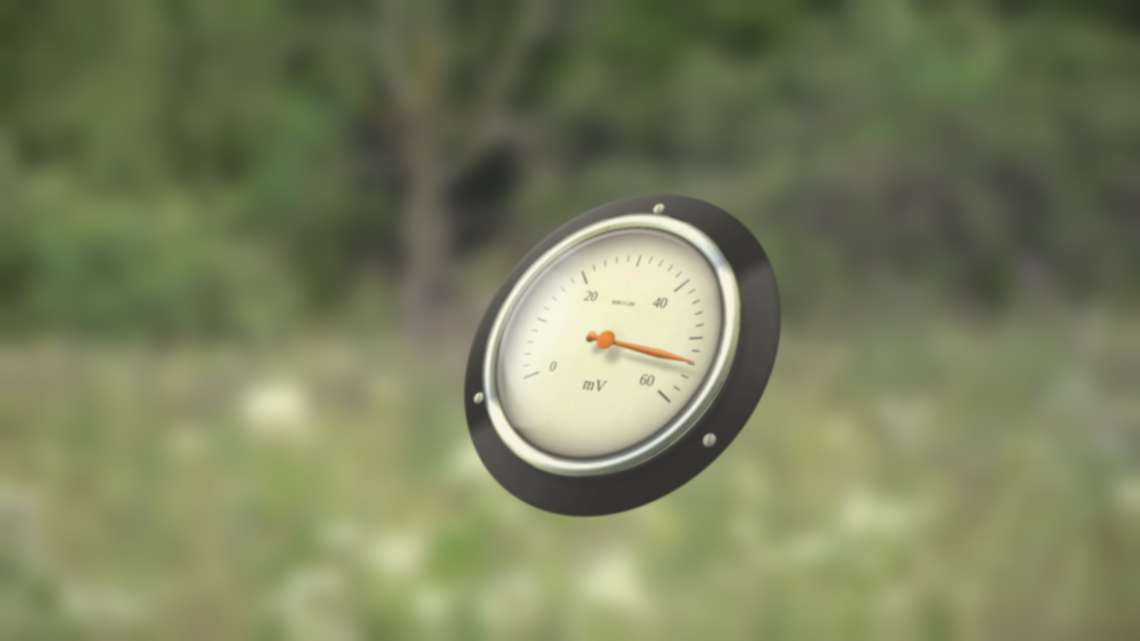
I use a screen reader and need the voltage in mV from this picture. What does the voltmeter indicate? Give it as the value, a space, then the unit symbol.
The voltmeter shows 54 mV
